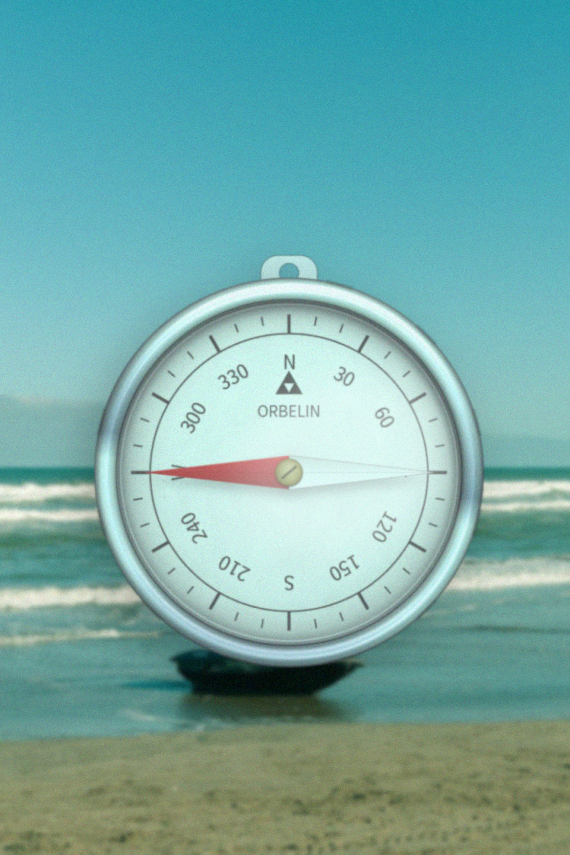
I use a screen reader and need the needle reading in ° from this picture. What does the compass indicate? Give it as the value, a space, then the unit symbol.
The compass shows 270 °
